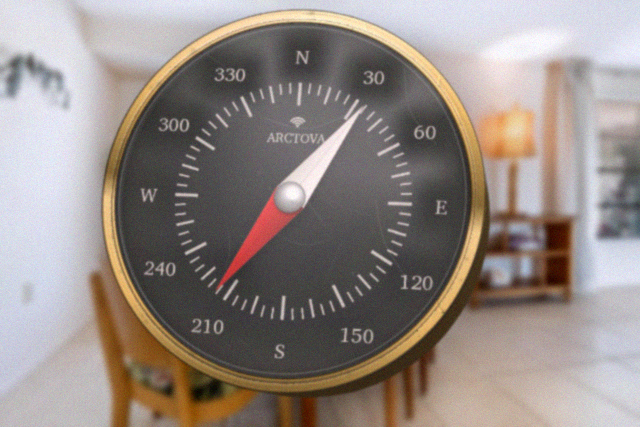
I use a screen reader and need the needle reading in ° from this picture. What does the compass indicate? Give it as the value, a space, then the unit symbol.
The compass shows 215 °
